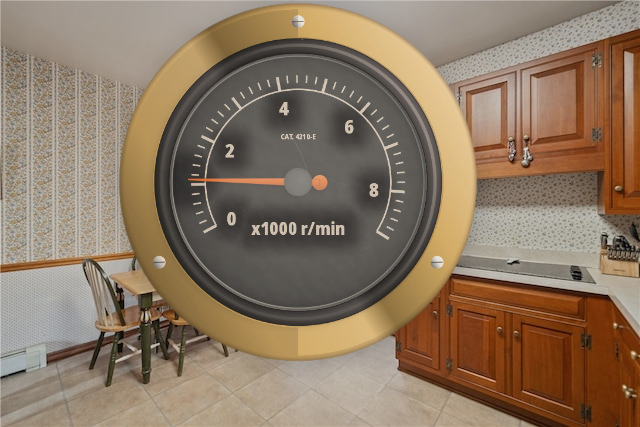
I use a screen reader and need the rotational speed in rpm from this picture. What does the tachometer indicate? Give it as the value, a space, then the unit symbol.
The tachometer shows 1100 rpm
